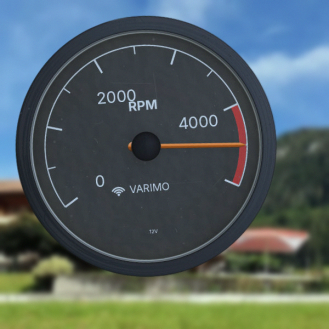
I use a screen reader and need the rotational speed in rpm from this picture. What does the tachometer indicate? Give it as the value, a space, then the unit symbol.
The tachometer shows 4500 rpm
